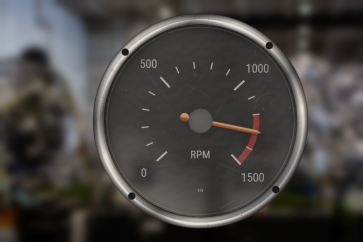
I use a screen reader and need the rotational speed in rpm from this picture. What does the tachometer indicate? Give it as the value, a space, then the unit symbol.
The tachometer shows 1300 rpm
